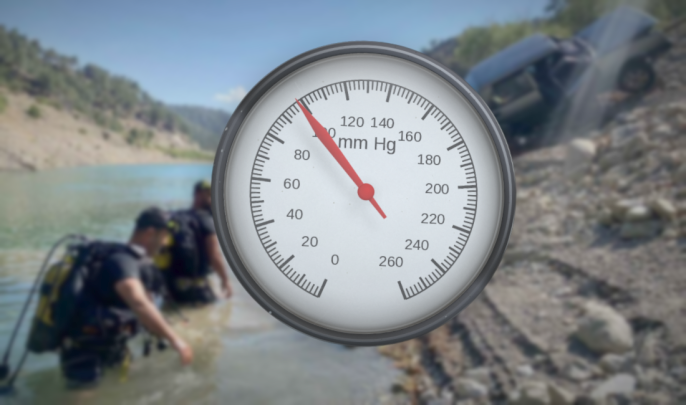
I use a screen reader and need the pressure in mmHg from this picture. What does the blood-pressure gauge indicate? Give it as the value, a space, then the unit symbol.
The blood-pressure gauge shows 98 mmHg
